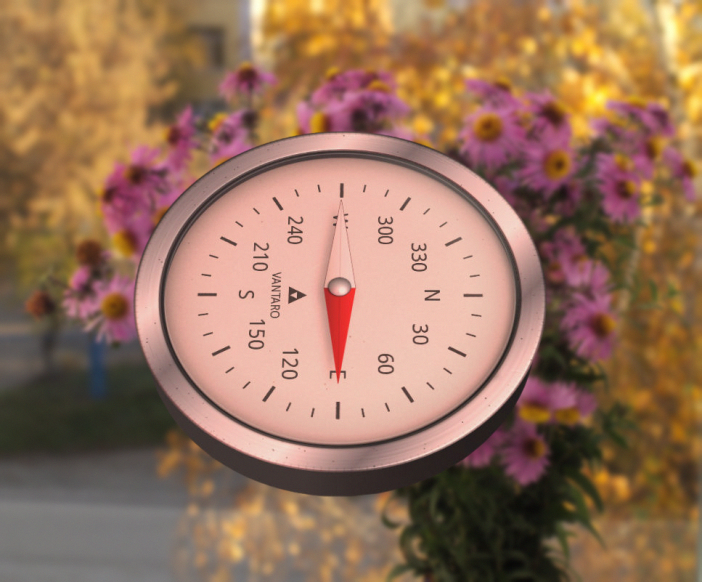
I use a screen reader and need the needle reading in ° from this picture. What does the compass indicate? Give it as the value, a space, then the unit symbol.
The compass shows 90 °
